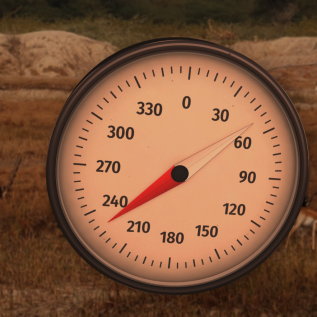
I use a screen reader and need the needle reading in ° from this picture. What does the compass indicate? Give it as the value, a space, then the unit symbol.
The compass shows 230 °
